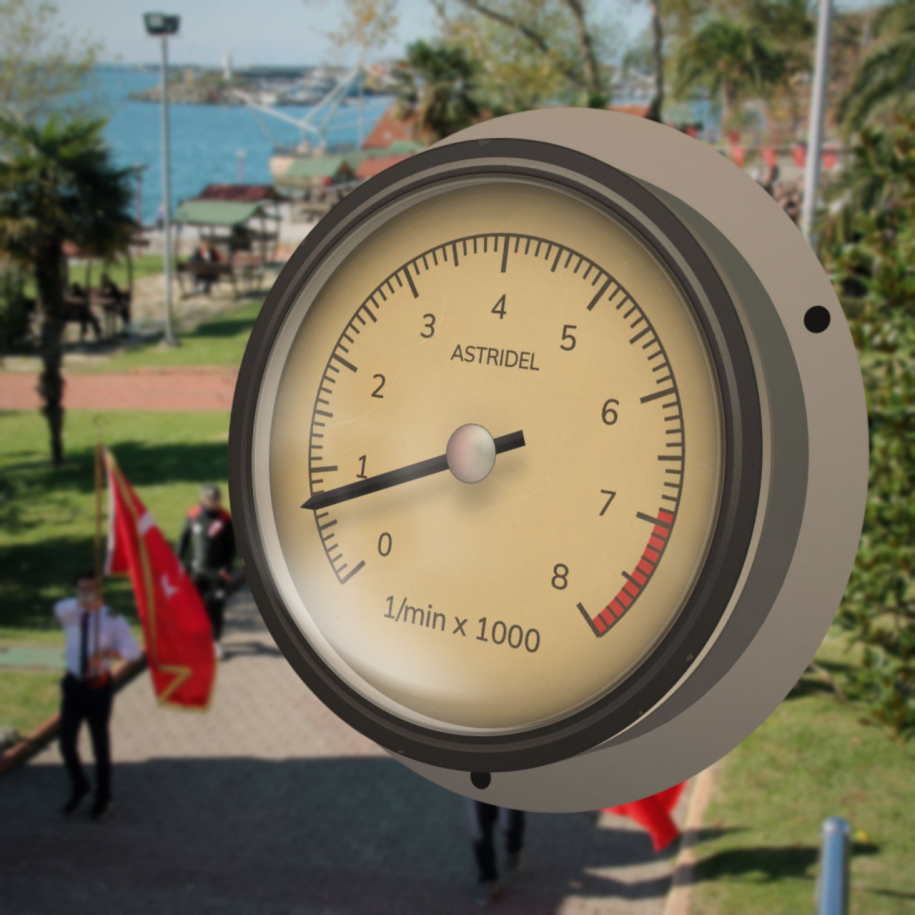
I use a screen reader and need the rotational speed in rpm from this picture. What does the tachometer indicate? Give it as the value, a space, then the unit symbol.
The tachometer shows 700 rpm
